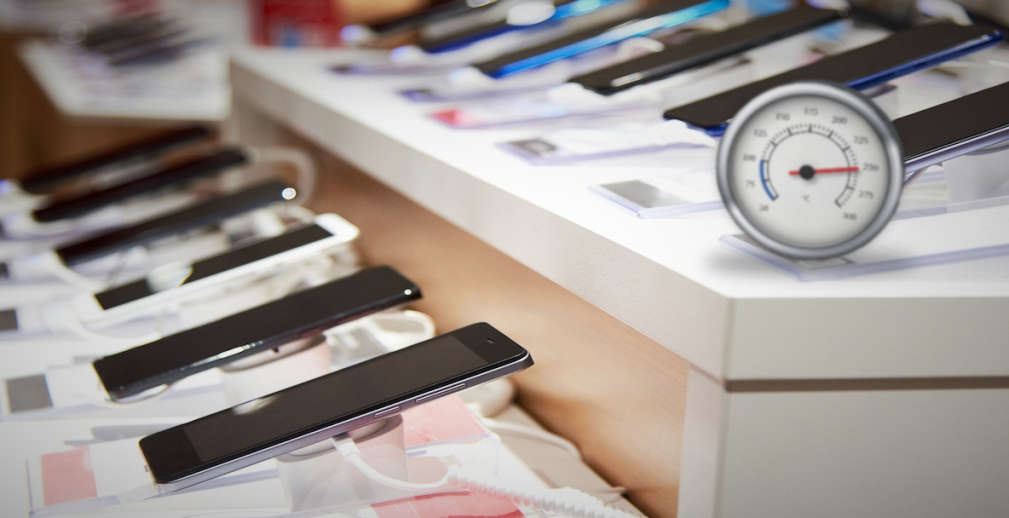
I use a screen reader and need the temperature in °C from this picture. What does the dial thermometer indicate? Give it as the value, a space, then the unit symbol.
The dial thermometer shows 250 °C
